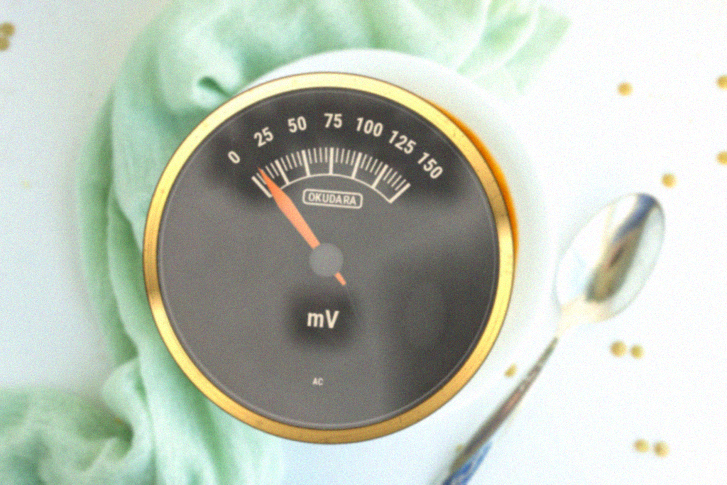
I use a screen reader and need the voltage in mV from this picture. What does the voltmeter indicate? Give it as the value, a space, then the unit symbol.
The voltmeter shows 10 mV
